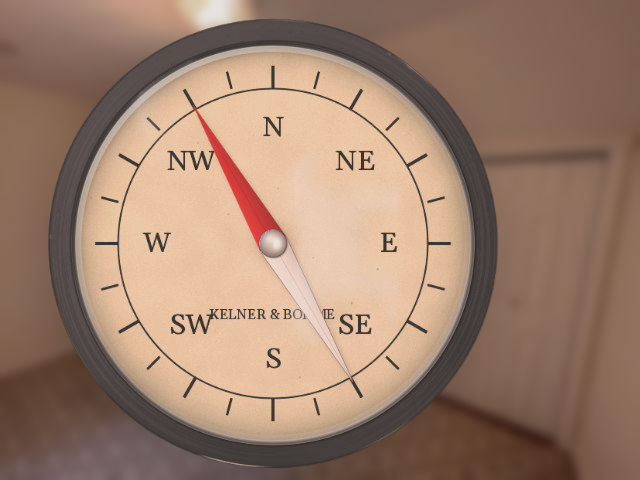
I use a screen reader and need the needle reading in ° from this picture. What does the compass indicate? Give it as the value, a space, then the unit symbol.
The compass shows 330 °
